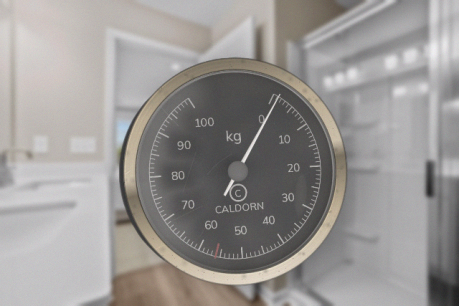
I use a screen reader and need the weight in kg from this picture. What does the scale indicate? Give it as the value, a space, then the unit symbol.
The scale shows 1 kg
